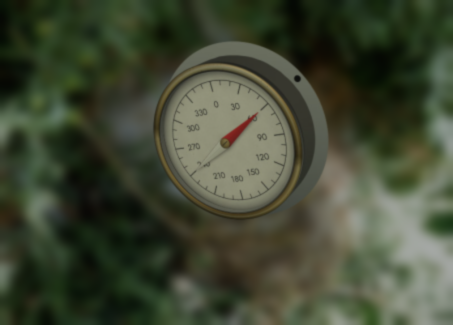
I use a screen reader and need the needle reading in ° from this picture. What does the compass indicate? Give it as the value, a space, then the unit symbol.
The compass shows 60 °
